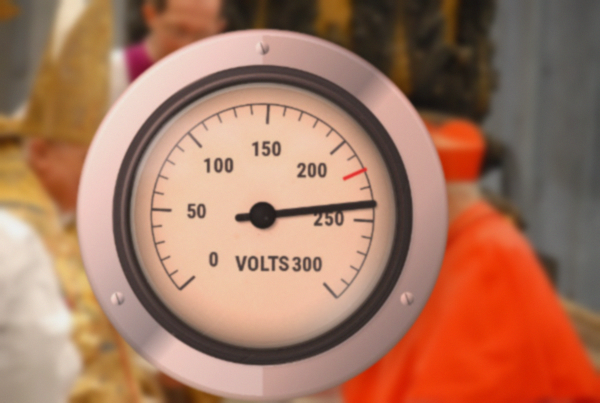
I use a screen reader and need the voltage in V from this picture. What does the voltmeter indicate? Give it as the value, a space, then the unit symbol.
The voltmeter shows 240 V
